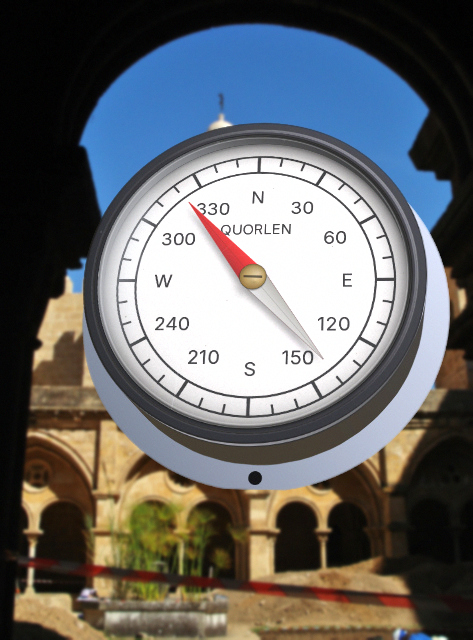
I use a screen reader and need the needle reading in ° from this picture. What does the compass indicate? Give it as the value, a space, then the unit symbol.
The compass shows 320 °
